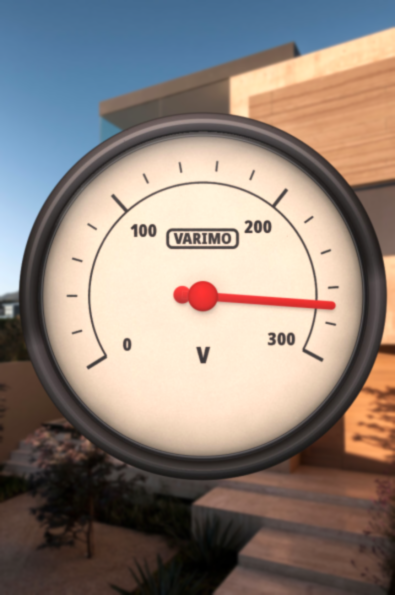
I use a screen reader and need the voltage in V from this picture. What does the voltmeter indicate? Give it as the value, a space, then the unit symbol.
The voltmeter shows 270 V
